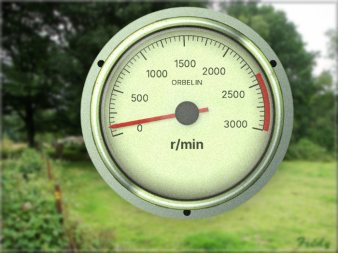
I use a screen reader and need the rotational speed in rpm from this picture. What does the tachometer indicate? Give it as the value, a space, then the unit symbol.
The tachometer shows 100 rpm
